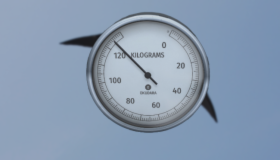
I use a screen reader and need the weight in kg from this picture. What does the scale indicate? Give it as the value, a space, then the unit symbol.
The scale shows 125 kg
